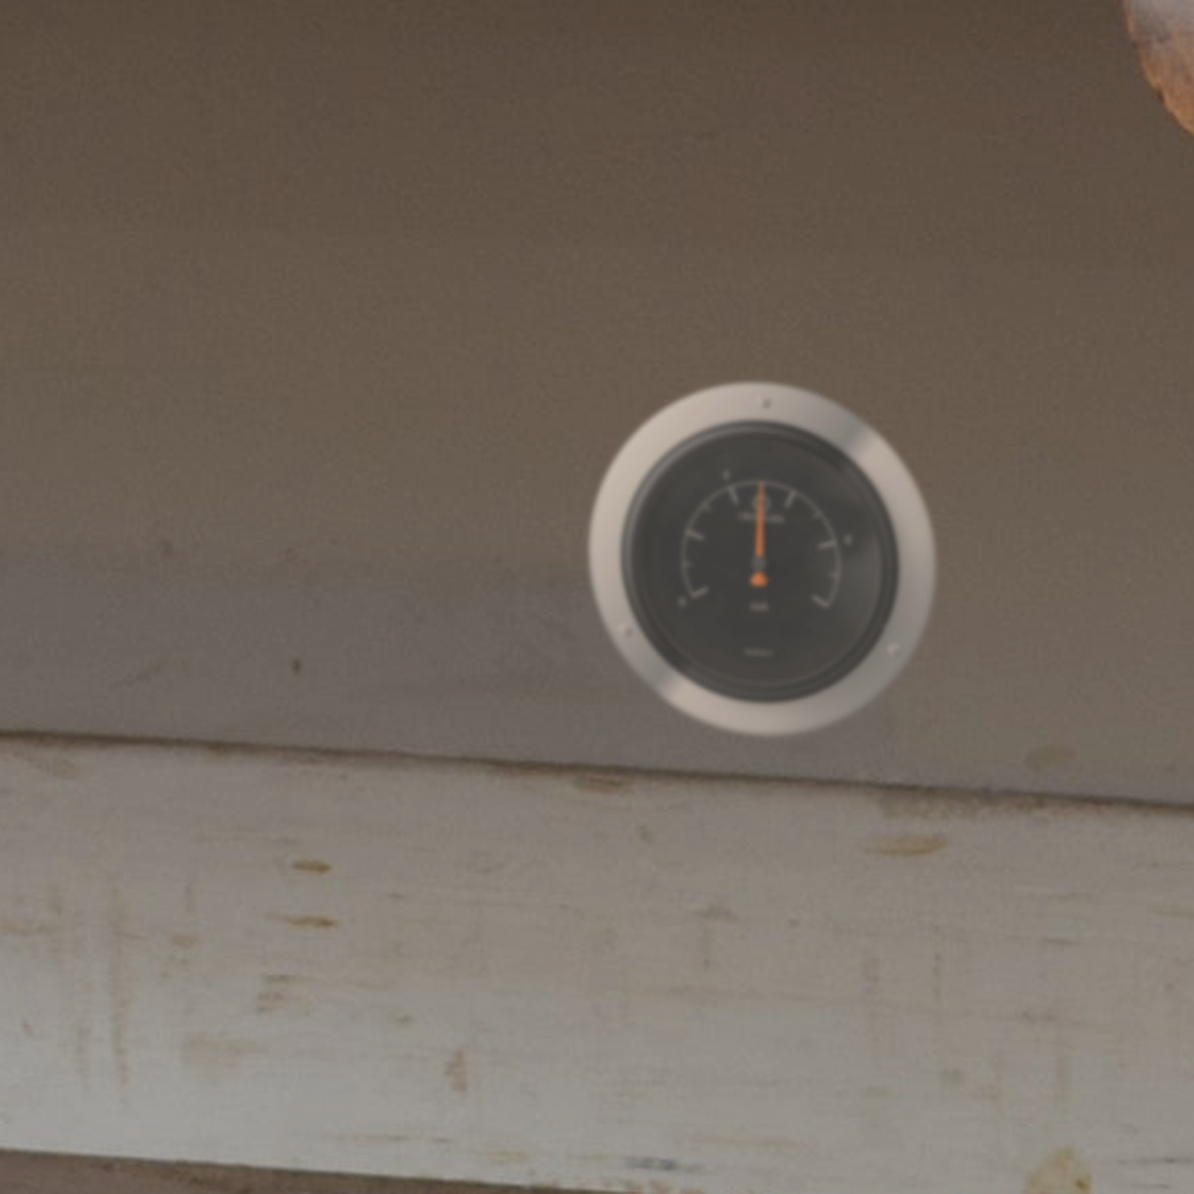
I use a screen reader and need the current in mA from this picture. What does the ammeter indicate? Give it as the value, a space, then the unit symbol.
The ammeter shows 5 mA
